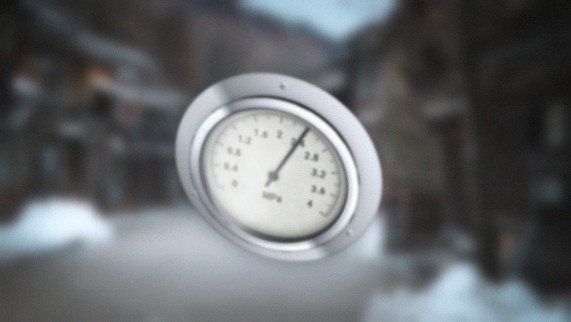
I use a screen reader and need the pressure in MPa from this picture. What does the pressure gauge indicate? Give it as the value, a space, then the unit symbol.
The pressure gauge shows 2.4 MPa
